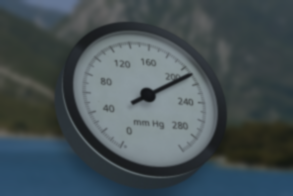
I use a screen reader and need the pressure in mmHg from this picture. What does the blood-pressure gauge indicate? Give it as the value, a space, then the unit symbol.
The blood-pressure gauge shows 210 mmHg
